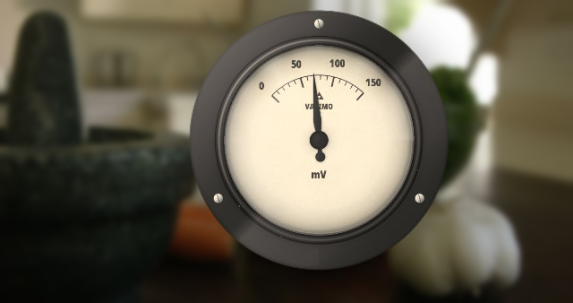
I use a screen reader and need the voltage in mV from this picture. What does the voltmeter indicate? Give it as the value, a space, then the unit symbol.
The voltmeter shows 70 mV
